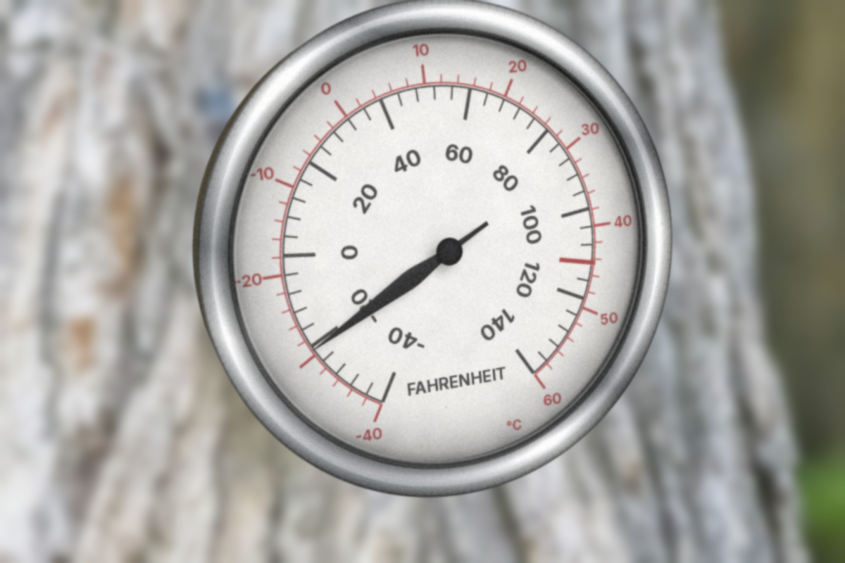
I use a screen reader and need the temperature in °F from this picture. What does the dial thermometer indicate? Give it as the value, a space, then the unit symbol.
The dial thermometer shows -20 °F
